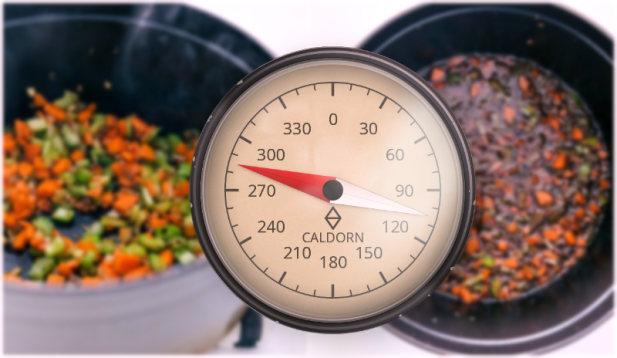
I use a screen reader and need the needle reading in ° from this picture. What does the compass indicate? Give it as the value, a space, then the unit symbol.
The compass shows 285 °
